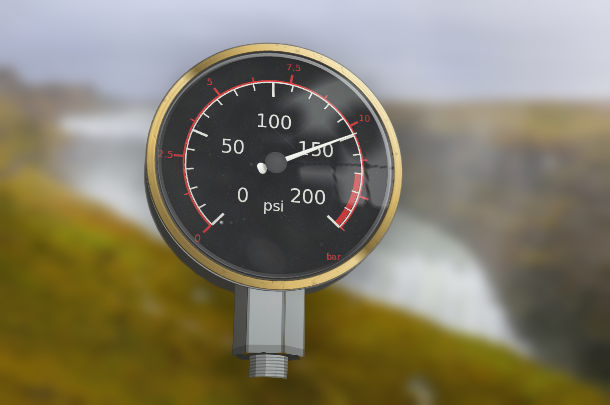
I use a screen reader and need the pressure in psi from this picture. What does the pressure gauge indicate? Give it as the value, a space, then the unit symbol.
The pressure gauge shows 150 psi
